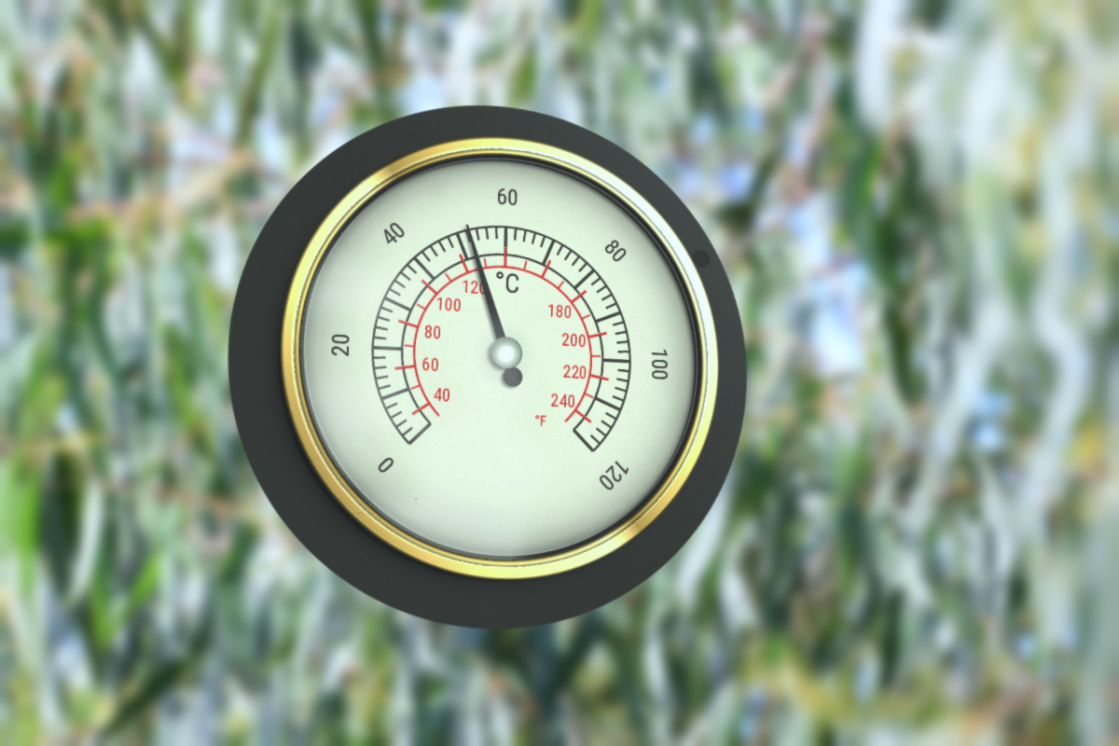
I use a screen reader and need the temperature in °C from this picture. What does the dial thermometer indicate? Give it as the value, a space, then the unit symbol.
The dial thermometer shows 52 °C
